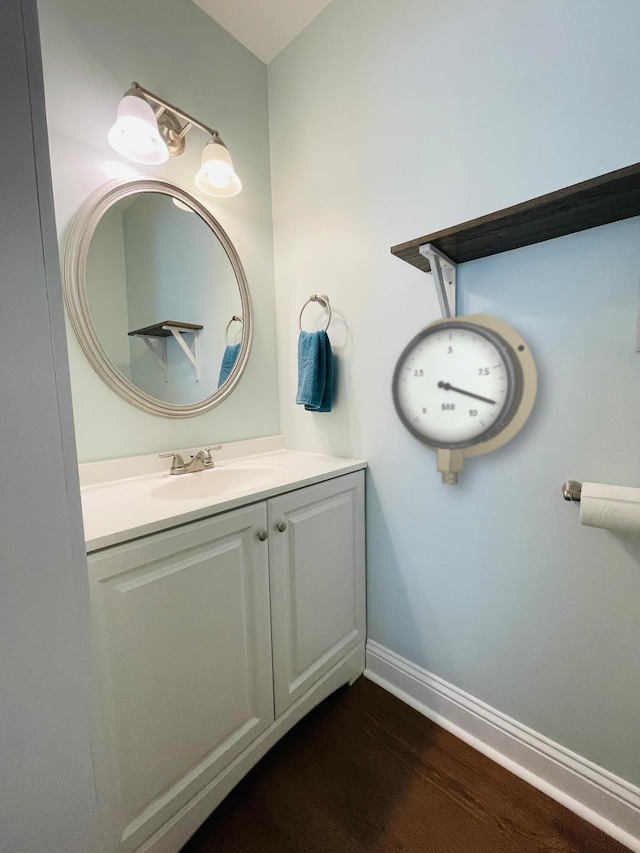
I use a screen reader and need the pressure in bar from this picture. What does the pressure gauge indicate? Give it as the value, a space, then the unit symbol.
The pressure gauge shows 9 bar
